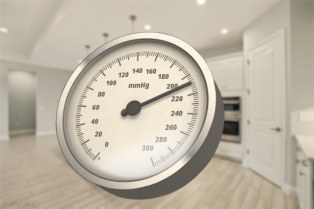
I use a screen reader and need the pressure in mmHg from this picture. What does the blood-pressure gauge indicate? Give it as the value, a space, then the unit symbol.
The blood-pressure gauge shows 210 mmHg
